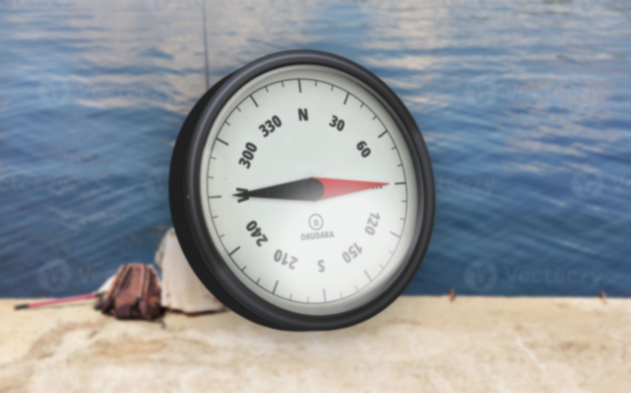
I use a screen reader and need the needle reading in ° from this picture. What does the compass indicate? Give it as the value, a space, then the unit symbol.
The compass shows 90 °
